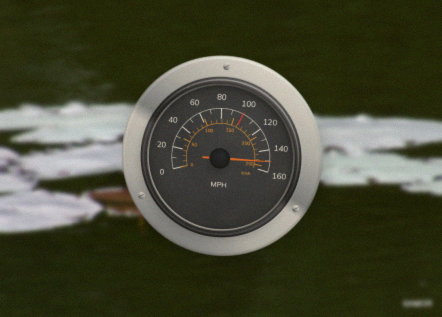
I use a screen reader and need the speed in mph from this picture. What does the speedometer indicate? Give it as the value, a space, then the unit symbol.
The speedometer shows 150 mph
